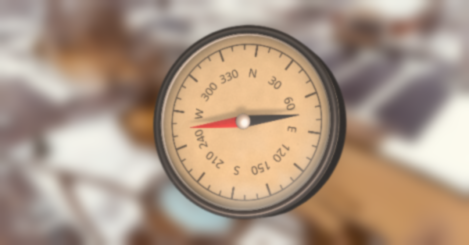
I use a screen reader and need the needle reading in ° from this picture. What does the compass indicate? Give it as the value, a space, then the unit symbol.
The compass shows 255 °
